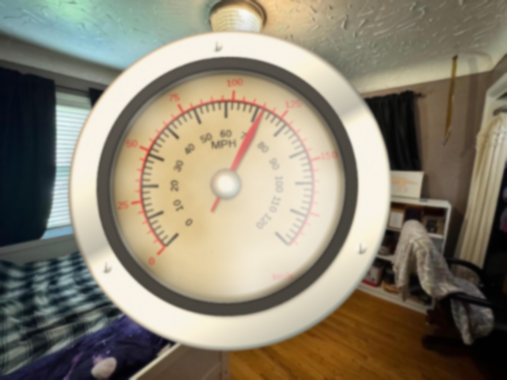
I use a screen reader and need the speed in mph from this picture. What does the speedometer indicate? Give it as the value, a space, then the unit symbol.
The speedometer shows 72 mph
